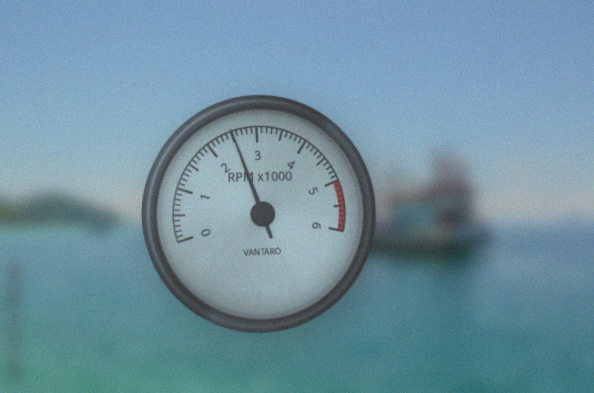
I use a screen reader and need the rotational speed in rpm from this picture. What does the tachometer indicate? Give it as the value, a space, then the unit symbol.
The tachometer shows 2500 rpm
